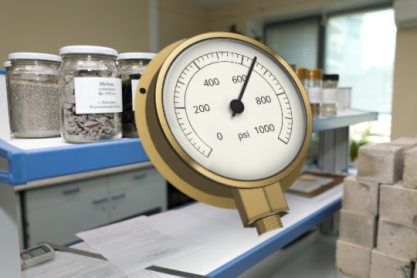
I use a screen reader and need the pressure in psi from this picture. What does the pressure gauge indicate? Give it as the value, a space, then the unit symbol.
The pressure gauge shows 640 psi
